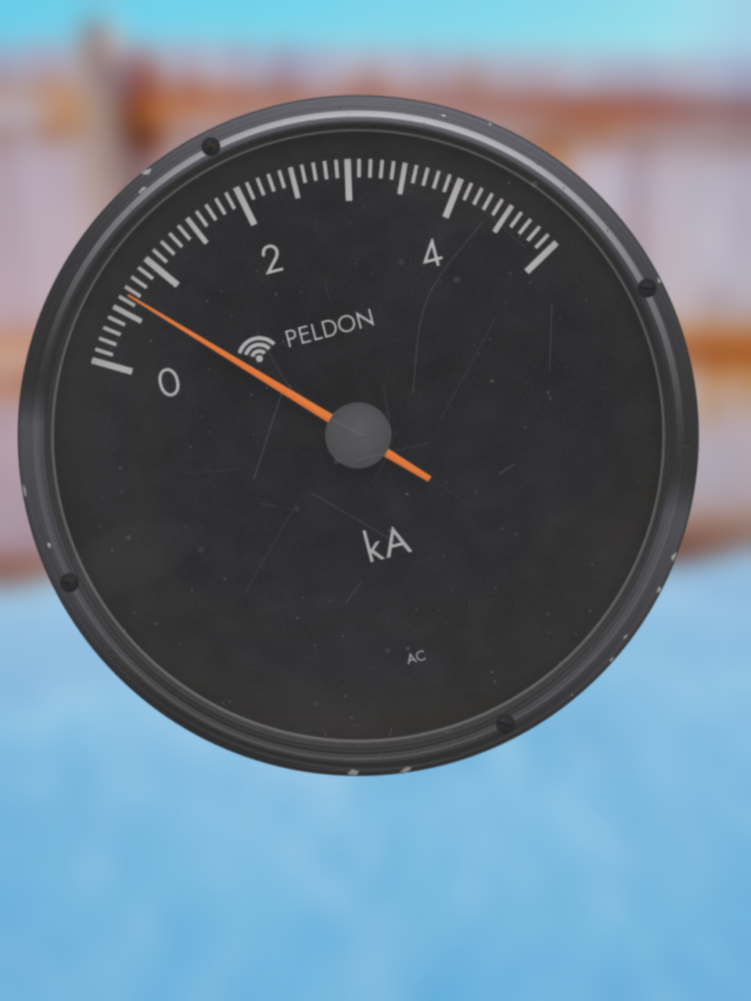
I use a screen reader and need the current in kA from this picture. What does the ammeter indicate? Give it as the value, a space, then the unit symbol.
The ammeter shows 0.65 kA
